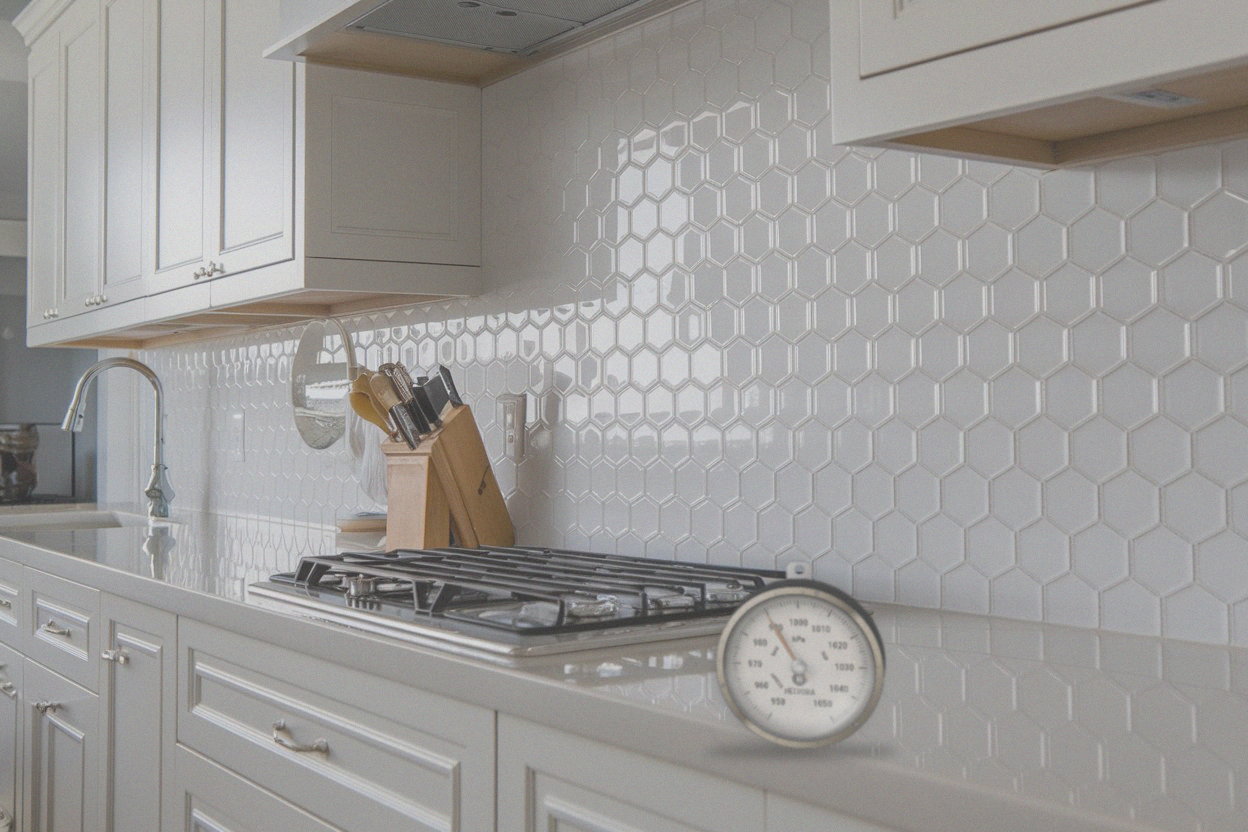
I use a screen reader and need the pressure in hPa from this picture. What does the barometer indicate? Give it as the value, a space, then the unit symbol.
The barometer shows 990 hPa
